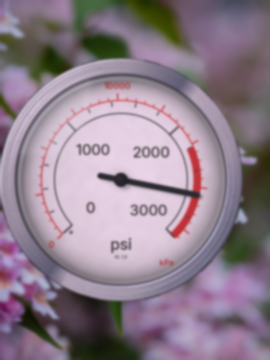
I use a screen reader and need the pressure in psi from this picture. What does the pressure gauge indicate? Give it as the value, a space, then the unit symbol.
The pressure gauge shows 2600 psi
